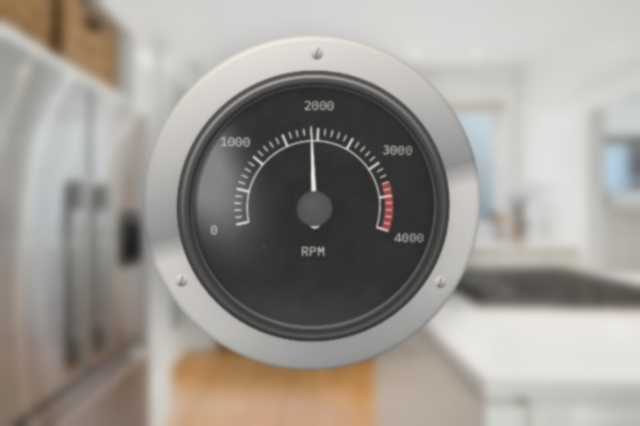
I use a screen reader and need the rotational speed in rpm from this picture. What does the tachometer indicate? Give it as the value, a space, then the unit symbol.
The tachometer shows 1900 rpm
